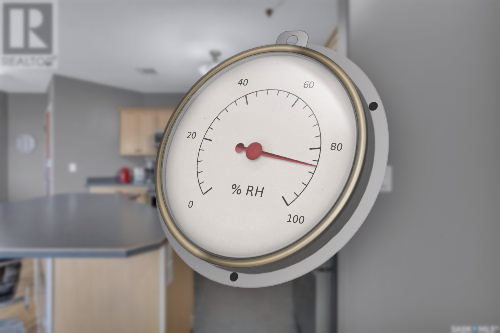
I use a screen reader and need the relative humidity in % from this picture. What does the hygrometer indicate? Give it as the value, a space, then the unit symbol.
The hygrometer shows 86 %
